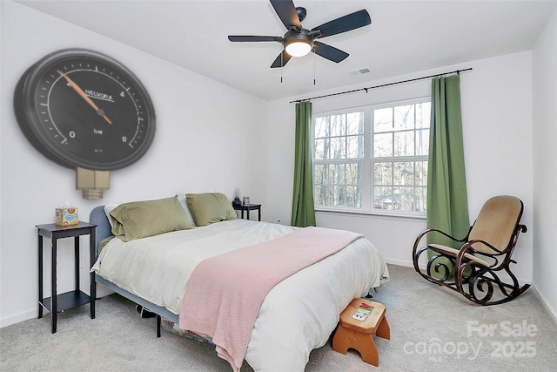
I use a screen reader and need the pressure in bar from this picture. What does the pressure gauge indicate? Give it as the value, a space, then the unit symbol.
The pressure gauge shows 2 bar
